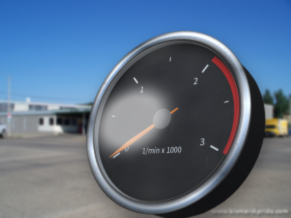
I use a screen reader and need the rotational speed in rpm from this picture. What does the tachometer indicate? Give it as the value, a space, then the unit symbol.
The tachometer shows 0 rpm
